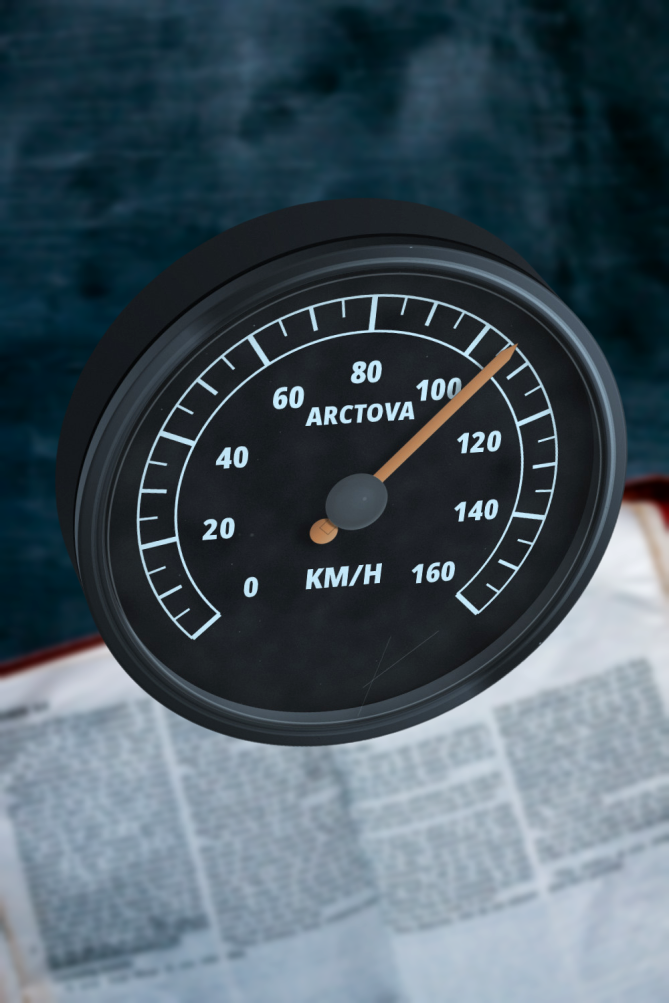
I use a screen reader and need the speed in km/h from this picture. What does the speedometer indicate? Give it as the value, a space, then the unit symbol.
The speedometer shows 105 km/h
